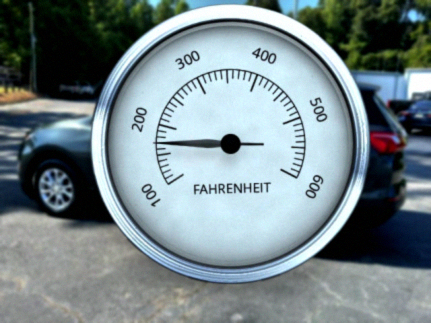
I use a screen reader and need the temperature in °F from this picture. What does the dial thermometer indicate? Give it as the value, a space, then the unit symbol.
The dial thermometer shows 170 °F
